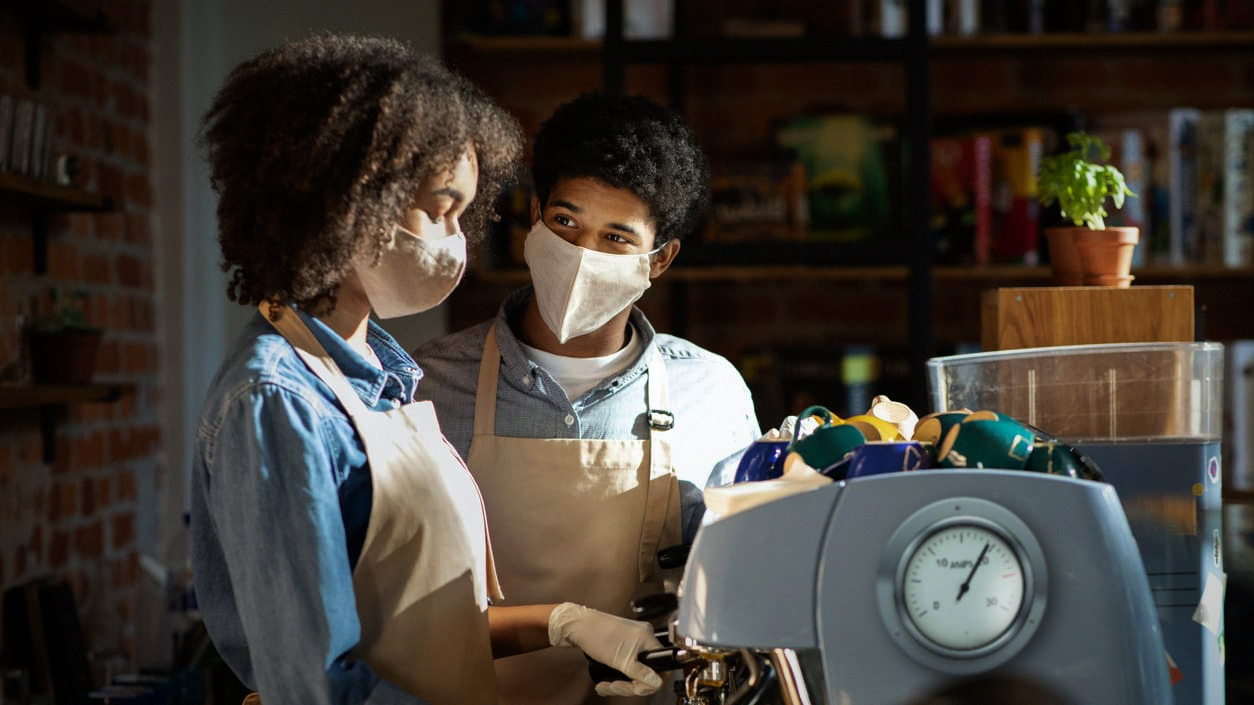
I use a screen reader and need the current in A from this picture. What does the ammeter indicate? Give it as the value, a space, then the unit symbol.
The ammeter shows 19 A
